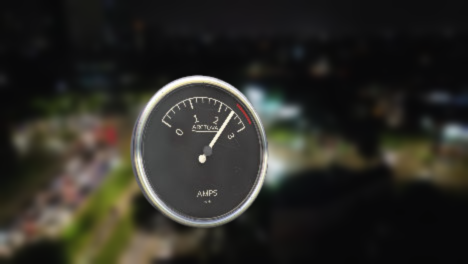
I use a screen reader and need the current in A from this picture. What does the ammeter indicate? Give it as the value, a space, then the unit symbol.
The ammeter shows 2.4 A
